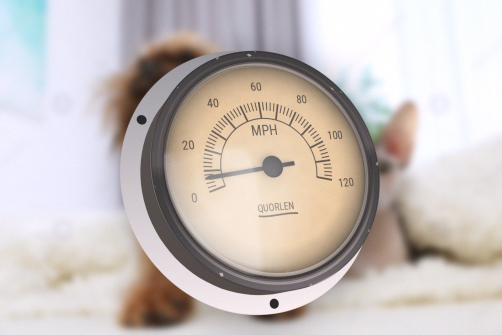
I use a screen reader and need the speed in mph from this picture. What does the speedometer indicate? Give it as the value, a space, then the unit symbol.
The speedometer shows 6 mph
